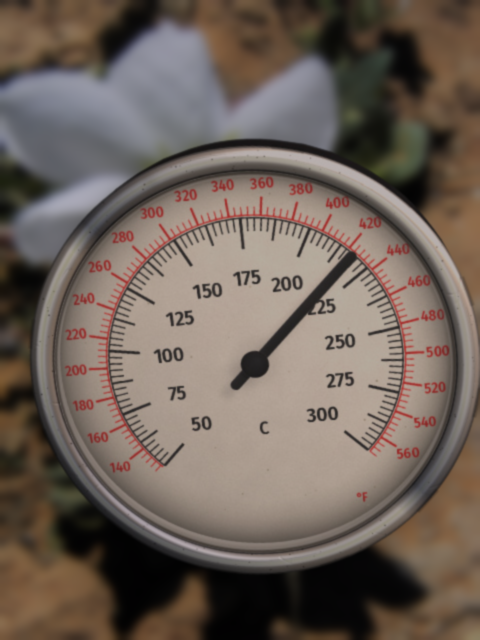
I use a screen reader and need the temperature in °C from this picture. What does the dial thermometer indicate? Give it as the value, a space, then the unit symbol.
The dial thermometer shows 217.5 °C
